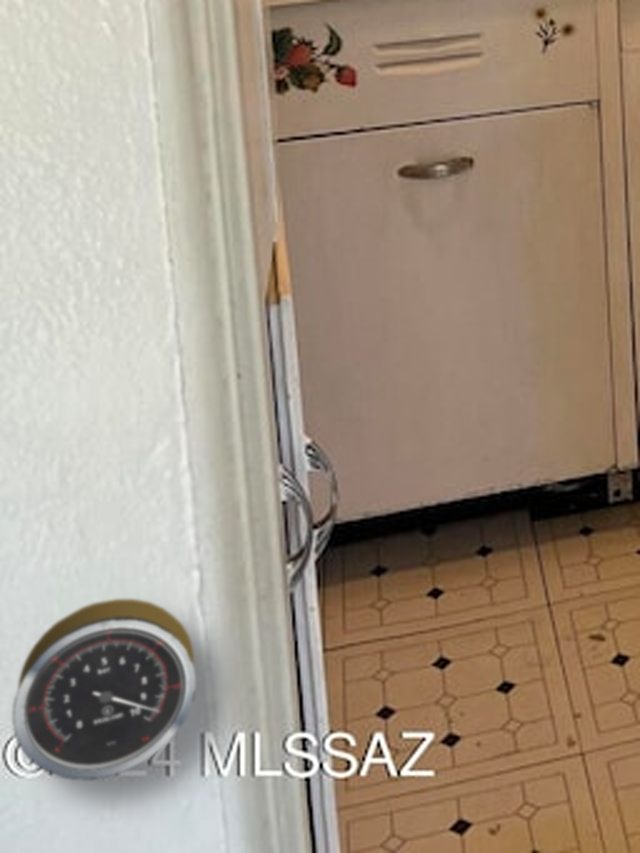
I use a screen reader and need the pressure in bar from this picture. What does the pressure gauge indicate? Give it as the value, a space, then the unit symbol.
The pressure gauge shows 9.5 bar
